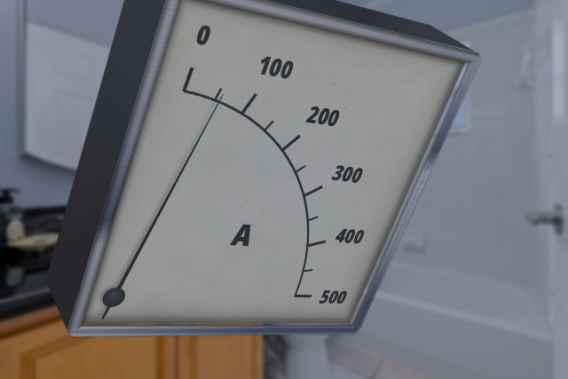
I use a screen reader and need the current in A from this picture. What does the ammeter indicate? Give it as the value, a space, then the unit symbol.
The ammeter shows 50 A
